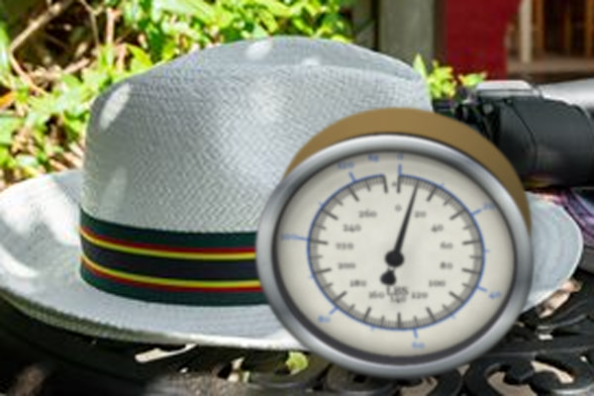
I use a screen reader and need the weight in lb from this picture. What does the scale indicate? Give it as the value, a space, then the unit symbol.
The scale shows 10 lb
